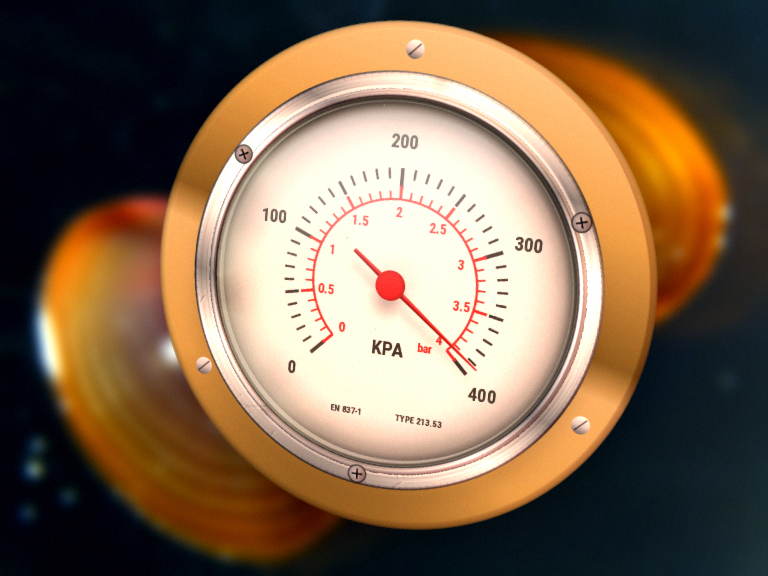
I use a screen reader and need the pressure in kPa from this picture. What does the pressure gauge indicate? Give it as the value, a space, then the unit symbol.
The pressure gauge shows 390 kPa
